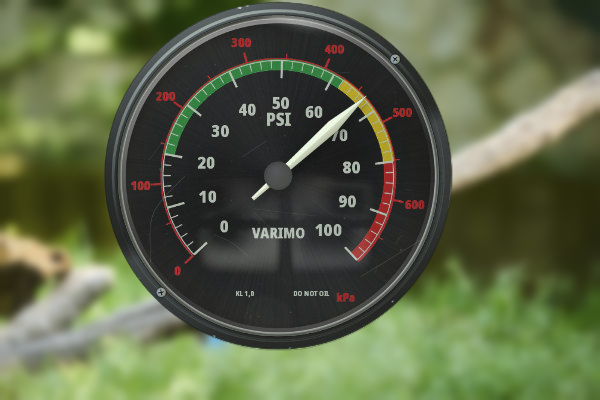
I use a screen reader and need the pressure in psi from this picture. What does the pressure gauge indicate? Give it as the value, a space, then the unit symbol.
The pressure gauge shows 67 psi
